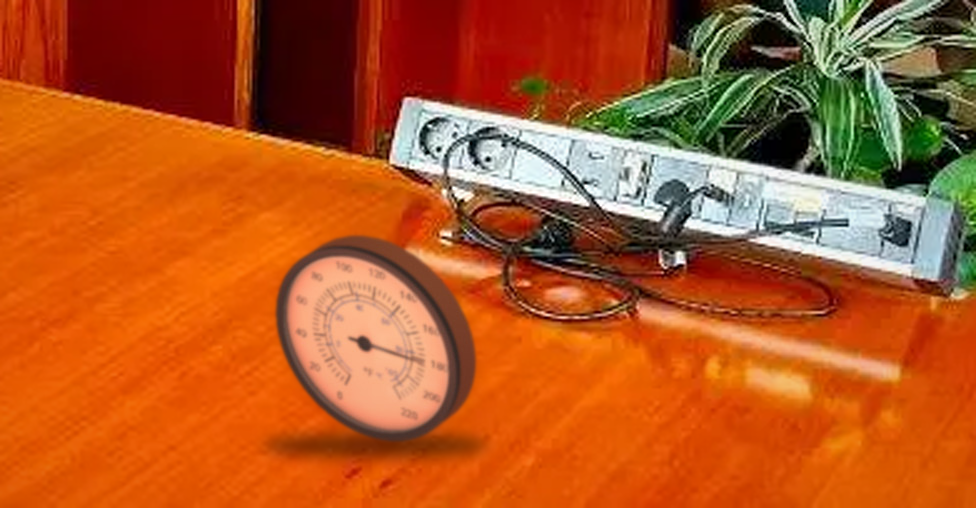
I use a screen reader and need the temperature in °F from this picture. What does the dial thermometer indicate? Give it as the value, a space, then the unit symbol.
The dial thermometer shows 180 °F
